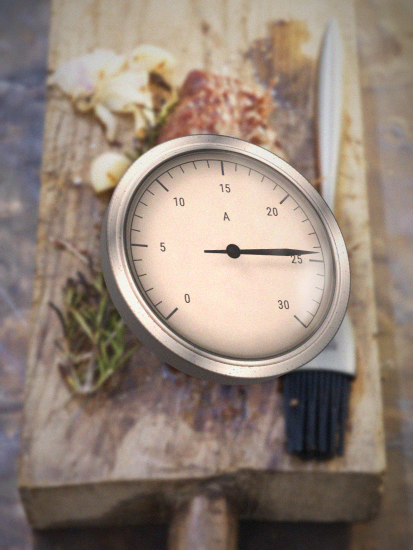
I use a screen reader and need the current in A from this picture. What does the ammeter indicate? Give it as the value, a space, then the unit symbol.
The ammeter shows 24.5 A
